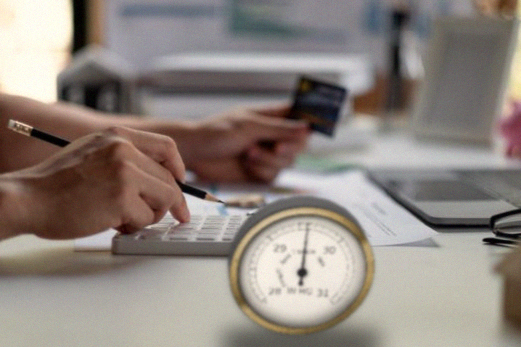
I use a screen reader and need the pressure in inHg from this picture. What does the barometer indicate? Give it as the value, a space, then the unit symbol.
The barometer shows 29.5 inHg
